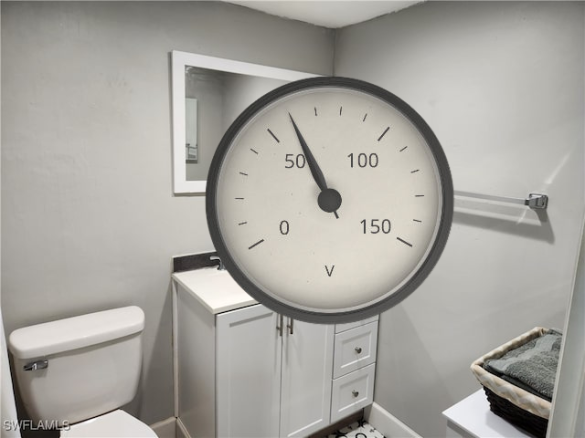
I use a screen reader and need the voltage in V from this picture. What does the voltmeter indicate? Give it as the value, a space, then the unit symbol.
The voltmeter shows 60 V
